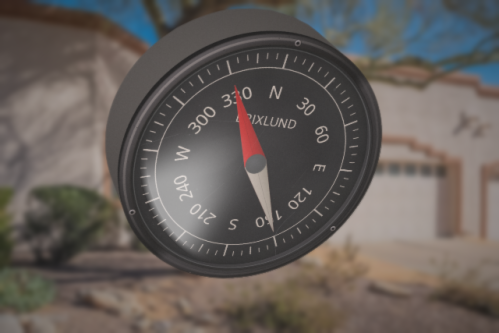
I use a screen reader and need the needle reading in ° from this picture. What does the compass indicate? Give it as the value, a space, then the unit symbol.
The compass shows 330 °
